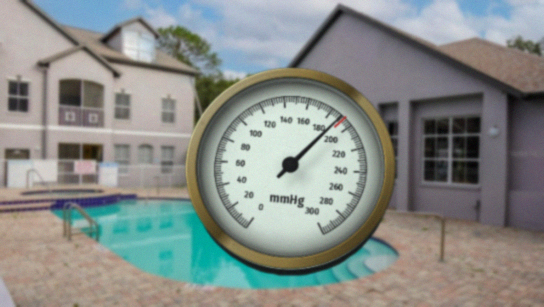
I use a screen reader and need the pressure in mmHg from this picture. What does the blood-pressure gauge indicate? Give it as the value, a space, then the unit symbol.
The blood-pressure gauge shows 190 mmHg
